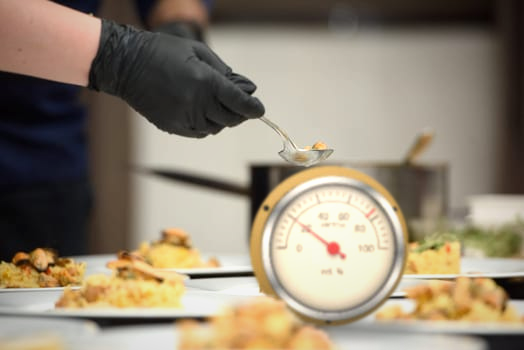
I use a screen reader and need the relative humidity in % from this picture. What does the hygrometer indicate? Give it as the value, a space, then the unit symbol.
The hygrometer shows 20 %
